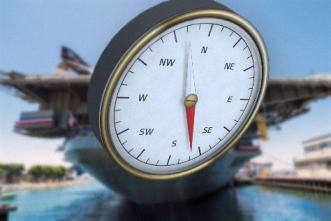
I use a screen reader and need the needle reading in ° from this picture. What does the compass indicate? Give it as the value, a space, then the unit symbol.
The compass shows 160 °
